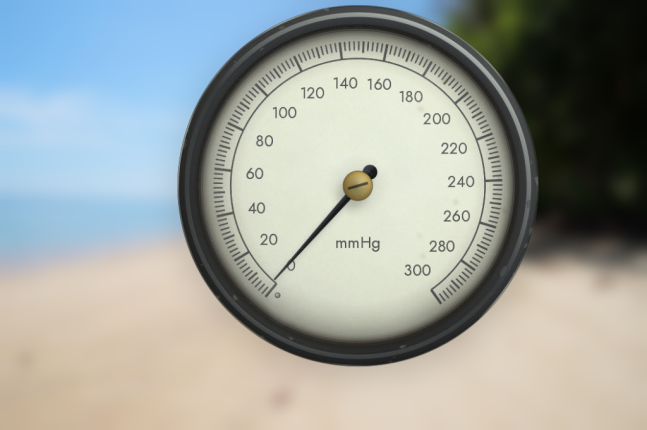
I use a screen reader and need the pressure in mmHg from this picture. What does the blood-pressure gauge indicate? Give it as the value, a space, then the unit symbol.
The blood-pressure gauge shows 2 mmHg
